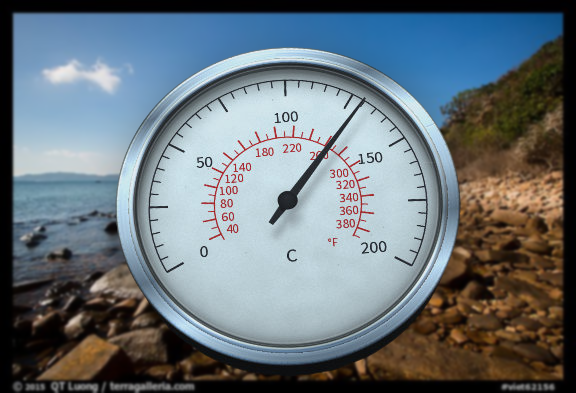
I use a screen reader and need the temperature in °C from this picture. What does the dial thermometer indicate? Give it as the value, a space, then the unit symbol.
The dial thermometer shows 130 °C
